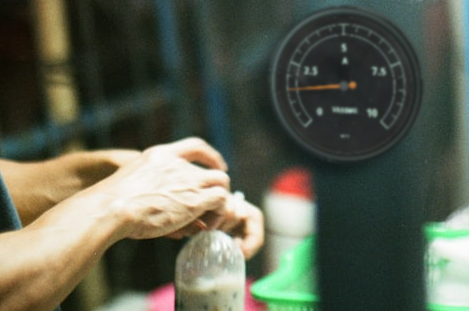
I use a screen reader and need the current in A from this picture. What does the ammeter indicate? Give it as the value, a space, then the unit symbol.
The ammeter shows 1.5 A
